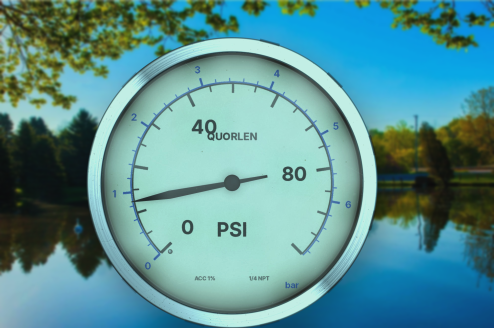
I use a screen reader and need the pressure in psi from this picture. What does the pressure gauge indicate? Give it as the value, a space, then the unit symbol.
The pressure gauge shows 12.5 psi
